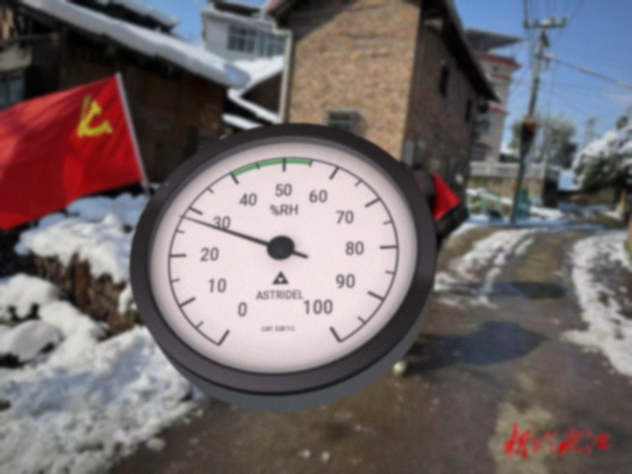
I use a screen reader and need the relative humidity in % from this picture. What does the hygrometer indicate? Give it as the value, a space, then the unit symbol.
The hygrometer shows 27.5 %
